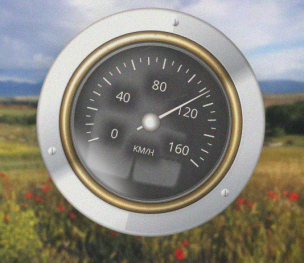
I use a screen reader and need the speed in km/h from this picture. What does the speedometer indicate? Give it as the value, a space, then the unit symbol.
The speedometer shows 112.5 km/h
